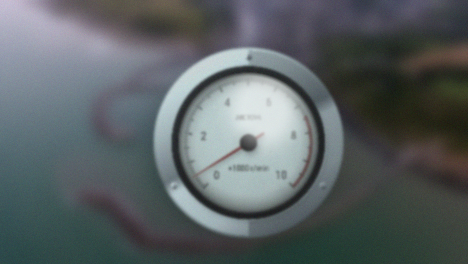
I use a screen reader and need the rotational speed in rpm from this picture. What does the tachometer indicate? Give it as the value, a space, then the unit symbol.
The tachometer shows 500 rpm
